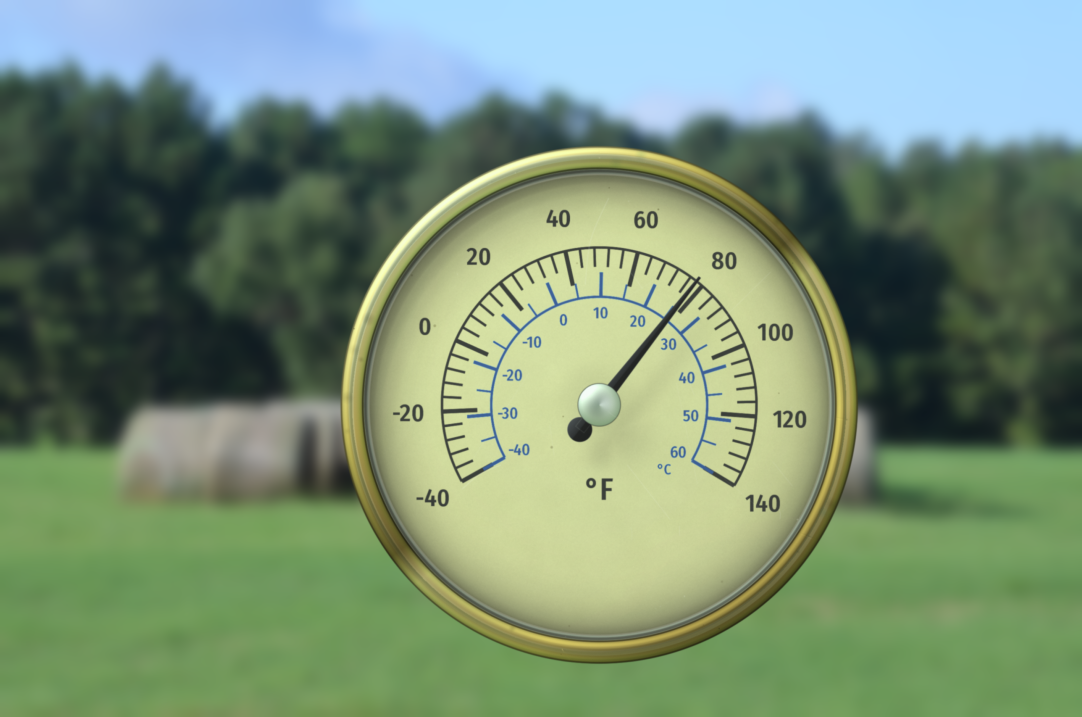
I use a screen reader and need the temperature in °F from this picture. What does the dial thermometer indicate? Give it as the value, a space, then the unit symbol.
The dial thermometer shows 78 °F
